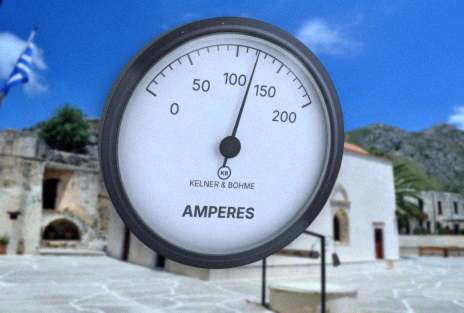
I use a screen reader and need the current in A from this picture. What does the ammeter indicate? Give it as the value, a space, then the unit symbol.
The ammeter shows 120 A
